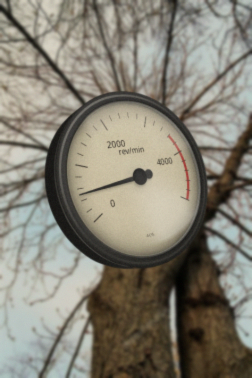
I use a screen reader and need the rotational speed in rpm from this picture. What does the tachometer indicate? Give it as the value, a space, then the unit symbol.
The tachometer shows 500 rpm
